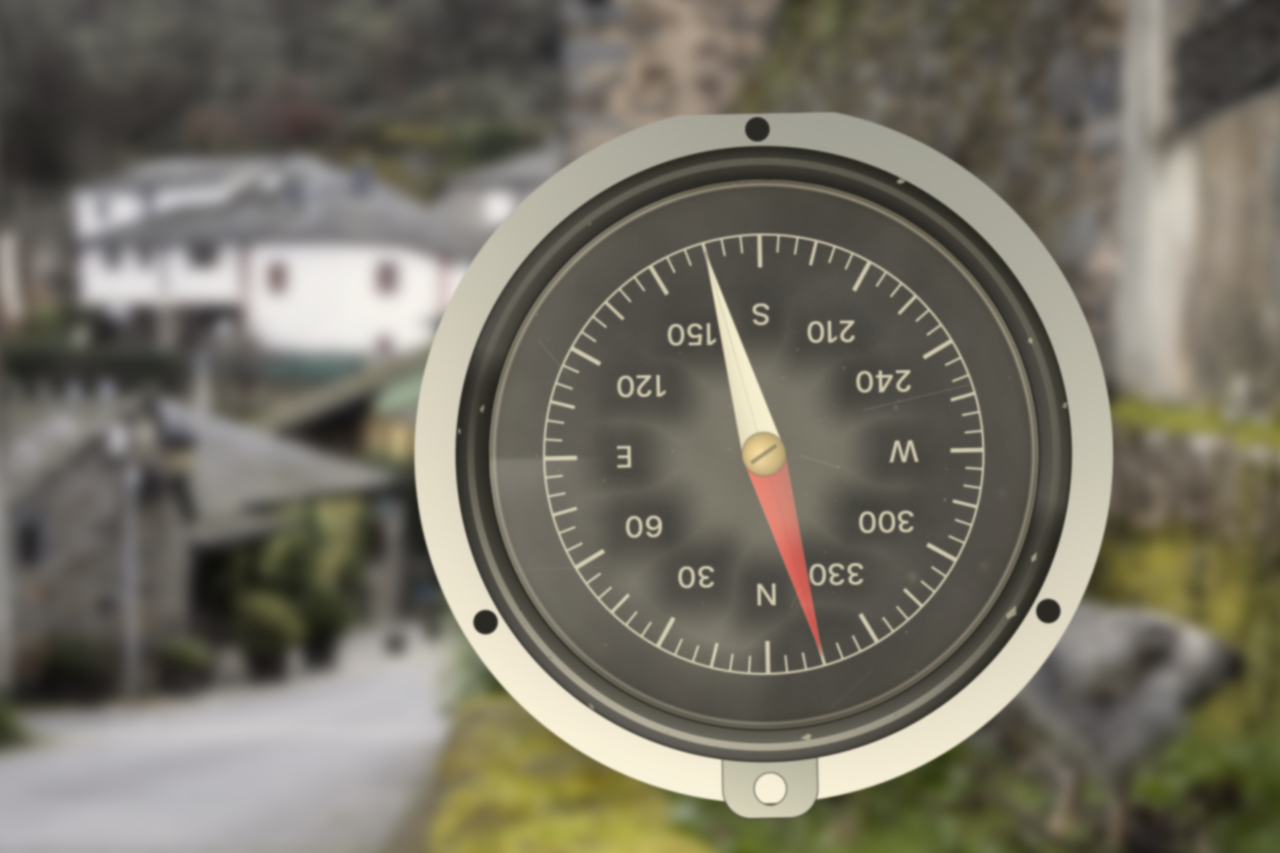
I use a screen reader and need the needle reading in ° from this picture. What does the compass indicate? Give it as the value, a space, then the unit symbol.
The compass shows 345 °
